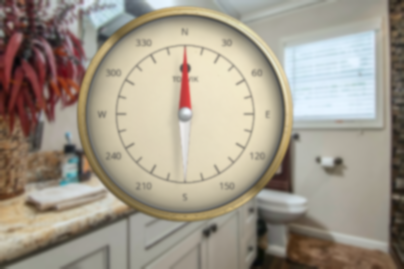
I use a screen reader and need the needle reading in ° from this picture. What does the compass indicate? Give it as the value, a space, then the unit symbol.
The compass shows 0 °
